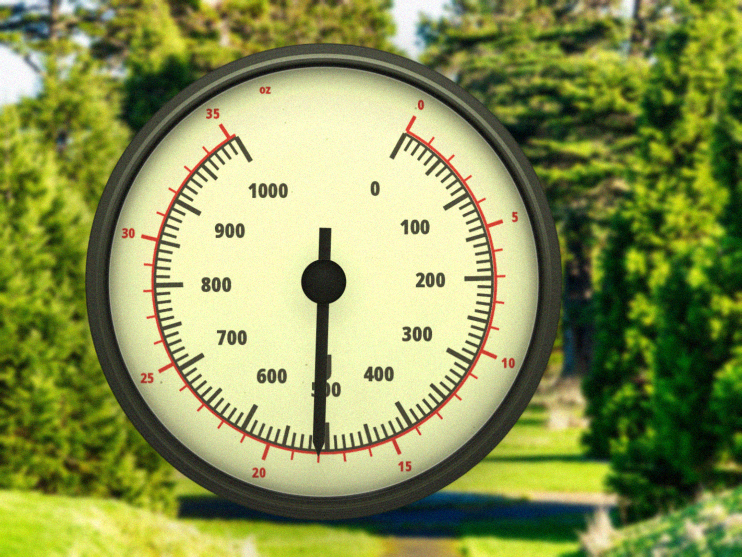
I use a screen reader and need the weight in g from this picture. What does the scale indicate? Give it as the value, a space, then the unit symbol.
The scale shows 510 g
